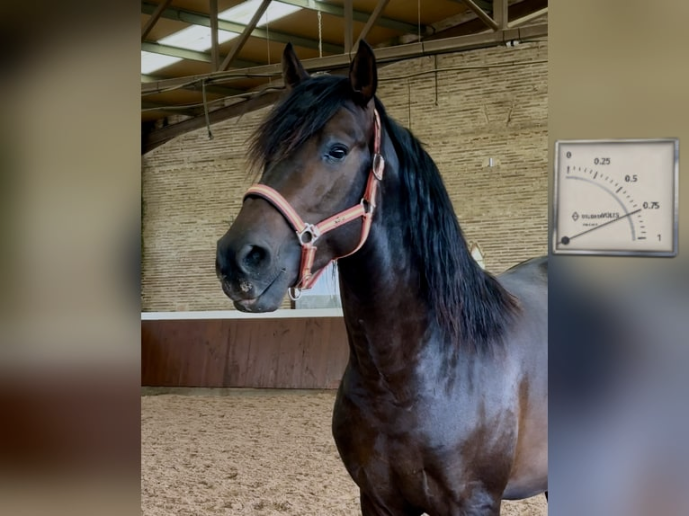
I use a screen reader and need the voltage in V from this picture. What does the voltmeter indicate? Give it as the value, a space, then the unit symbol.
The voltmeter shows 0.75 V
